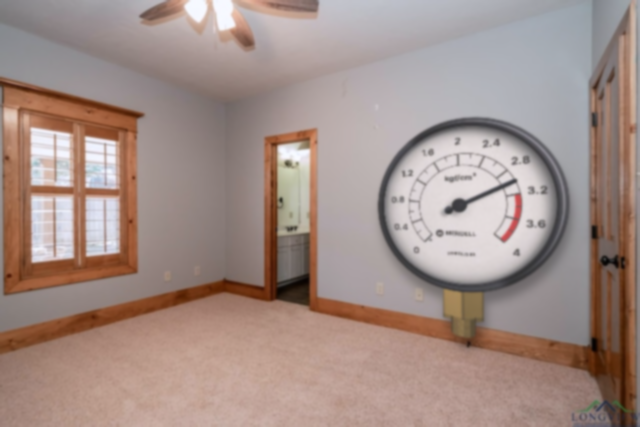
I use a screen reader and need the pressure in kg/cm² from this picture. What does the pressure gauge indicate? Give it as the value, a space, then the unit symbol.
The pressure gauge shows 3 kg/cm²
